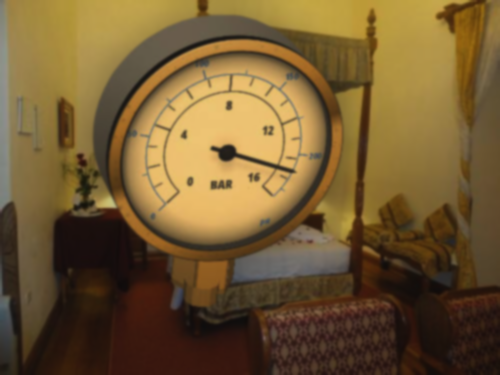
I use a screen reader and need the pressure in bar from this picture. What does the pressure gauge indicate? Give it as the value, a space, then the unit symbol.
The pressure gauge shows 14.5 bar
